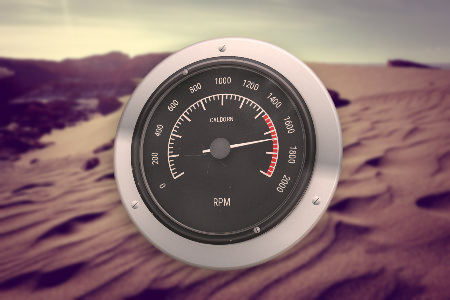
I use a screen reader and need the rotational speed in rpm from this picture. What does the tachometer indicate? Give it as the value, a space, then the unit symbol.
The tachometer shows 1680 rpm
